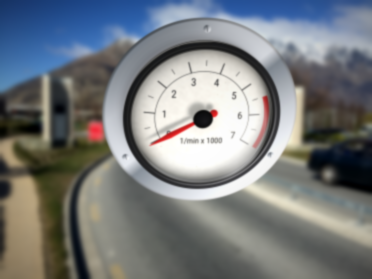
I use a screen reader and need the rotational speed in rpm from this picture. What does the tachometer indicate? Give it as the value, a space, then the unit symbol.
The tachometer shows 0 rpm
